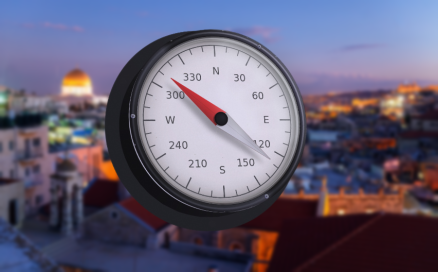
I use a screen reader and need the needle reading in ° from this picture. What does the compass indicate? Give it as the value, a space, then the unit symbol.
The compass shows 310 °
